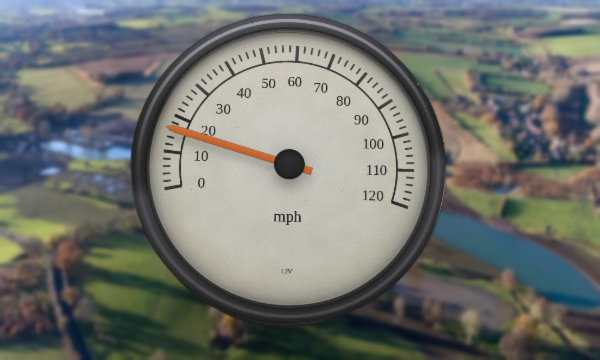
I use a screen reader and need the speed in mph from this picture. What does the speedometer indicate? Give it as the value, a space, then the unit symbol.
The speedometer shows 16 mph
